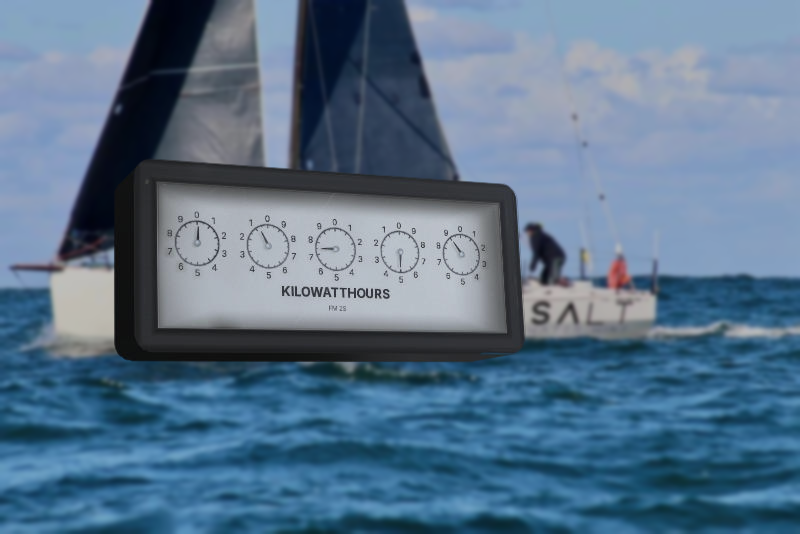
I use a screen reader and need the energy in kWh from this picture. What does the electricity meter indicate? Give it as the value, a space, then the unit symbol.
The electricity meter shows 749 kWh
